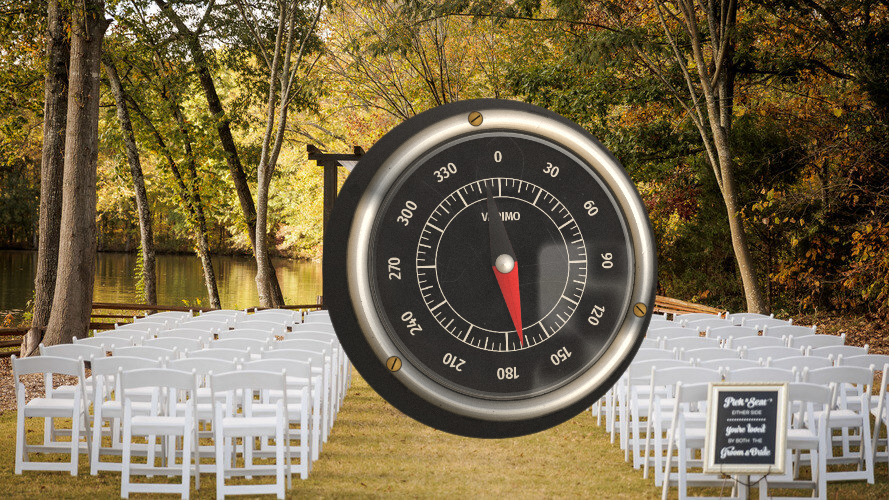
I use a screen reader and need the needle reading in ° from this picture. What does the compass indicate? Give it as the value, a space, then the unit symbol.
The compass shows 170 °
